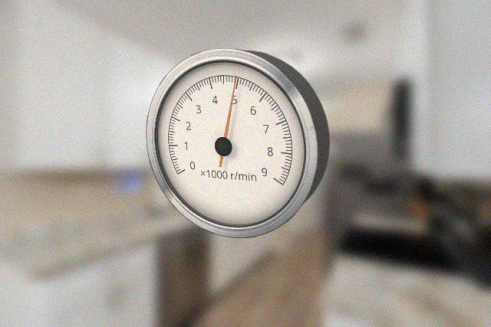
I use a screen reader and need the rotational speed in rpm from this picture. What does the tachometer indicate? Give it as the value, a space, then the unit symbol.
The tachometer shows 5000 rpm
